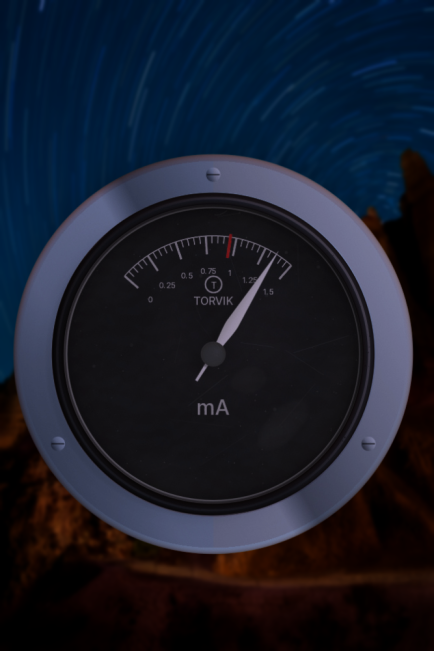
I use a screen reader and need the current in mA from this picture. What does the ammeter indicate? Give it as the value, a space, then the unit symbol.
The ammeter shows 1.35 mA
